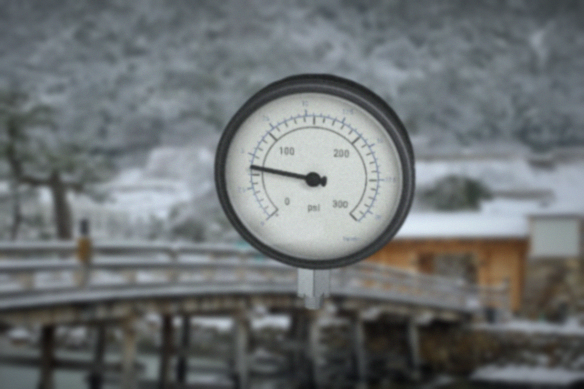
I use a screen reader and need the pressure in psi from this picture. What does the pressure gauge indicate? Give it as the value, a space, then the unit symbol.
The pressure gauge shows 60 psi
